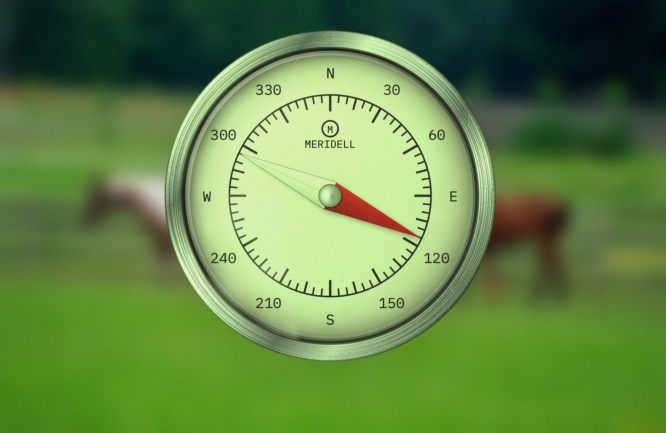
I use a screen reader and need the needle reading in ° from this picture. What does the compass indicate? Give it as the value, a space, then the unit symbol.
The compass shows 115 °
